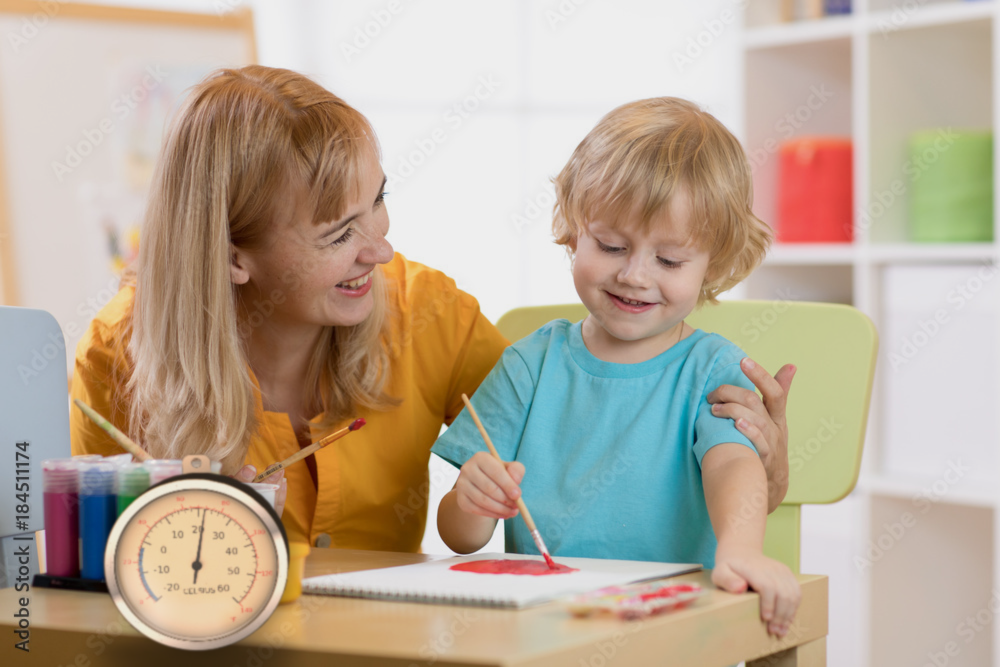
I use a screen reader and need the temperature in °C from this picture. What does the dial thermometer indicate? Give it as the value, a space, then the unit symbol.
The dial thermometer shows 22 °C
